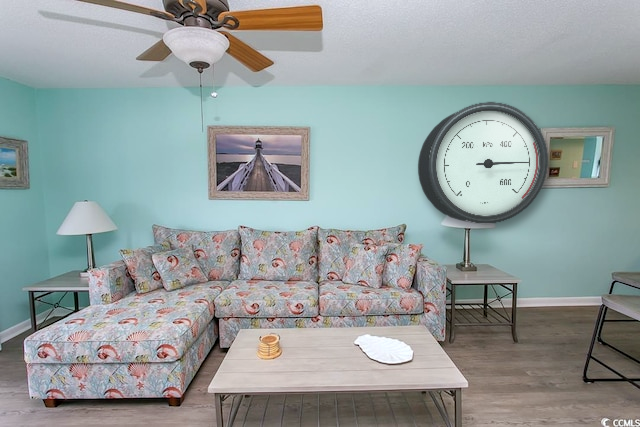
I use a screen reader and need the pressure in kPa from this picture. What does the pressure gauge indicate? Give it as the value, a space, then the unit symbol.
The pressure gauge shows 500 kPa
